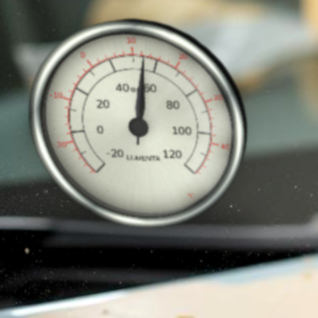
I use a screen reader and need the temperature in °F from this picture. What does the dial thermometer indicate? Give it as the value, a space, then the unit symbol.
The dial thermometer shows 55 °F
